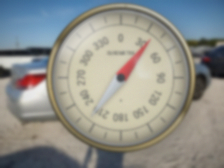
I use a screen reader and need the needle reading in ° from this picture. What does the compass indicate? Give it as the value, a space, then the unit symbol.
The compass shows 37.5 °
